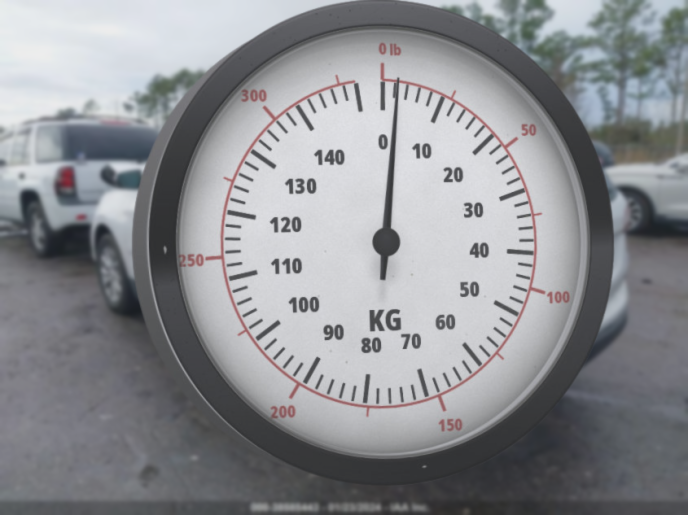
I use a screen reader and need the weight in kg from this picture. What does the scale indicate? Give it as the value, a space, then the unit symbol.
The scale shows 2 kg
